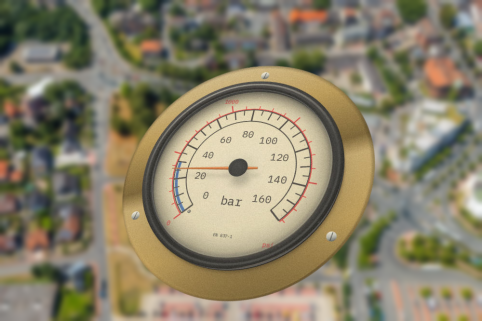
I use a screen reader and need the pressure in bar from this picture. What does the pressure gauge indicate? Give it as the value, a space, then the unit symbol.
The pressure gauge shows 25 bar
